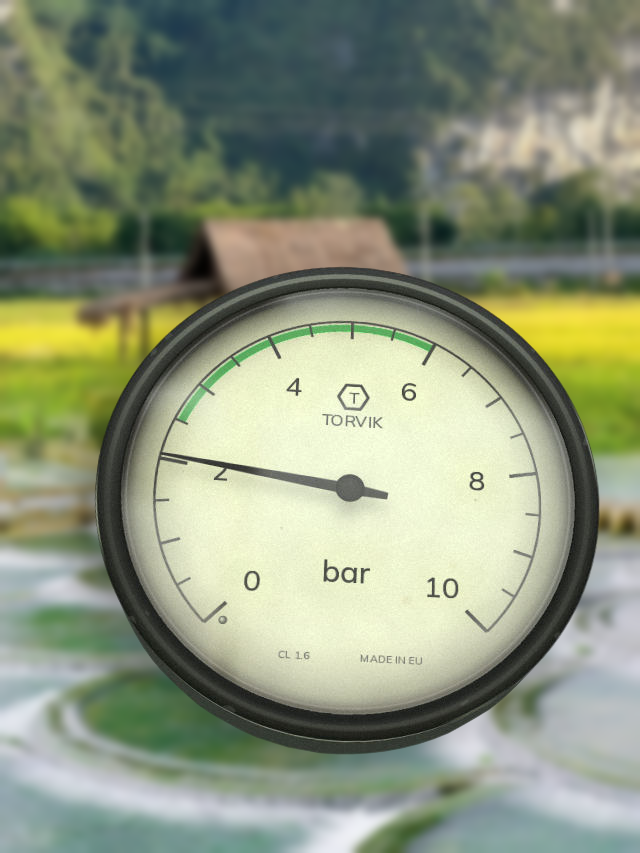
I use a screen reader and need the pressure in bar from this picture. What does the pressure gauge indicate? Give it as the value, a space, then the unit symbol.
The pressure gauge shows 2 bar
